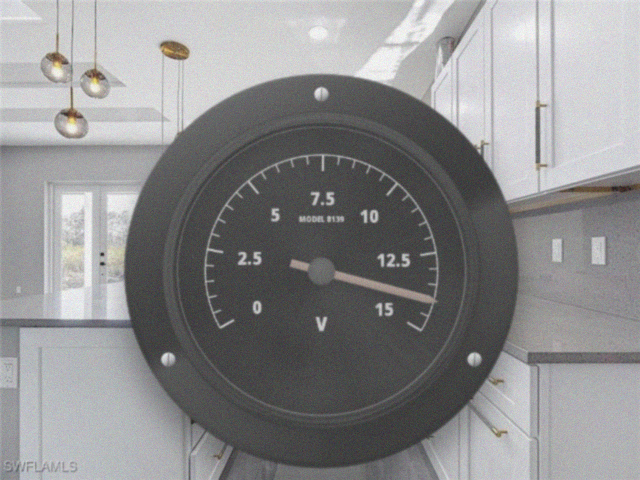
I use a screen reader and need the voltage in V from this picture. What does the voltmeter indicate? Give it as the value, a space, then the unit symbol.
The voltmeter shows 14 V
